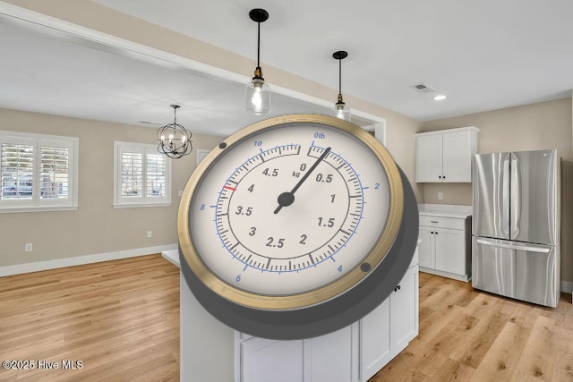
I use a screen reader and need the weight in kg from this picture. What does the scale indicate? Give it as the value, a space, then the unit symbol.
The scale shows 0.25 kg
